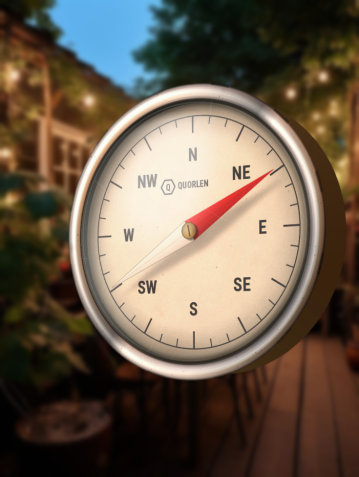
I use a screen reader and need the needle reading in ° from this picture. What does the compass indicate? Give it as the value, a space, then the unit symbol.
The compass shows 60 °
